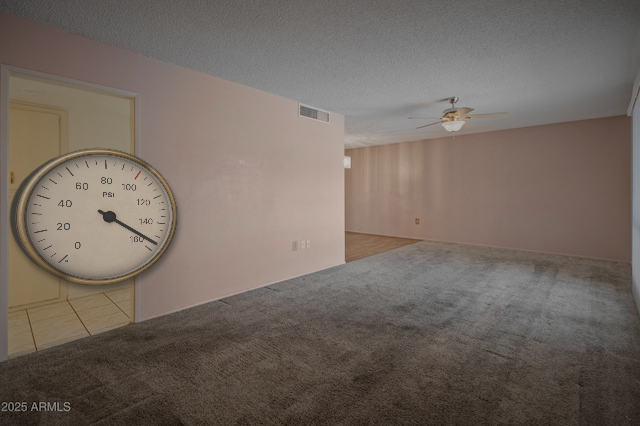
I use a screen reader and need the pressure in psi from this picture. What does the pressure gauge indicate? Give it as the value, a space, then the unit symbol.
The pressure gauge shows 155 psi
